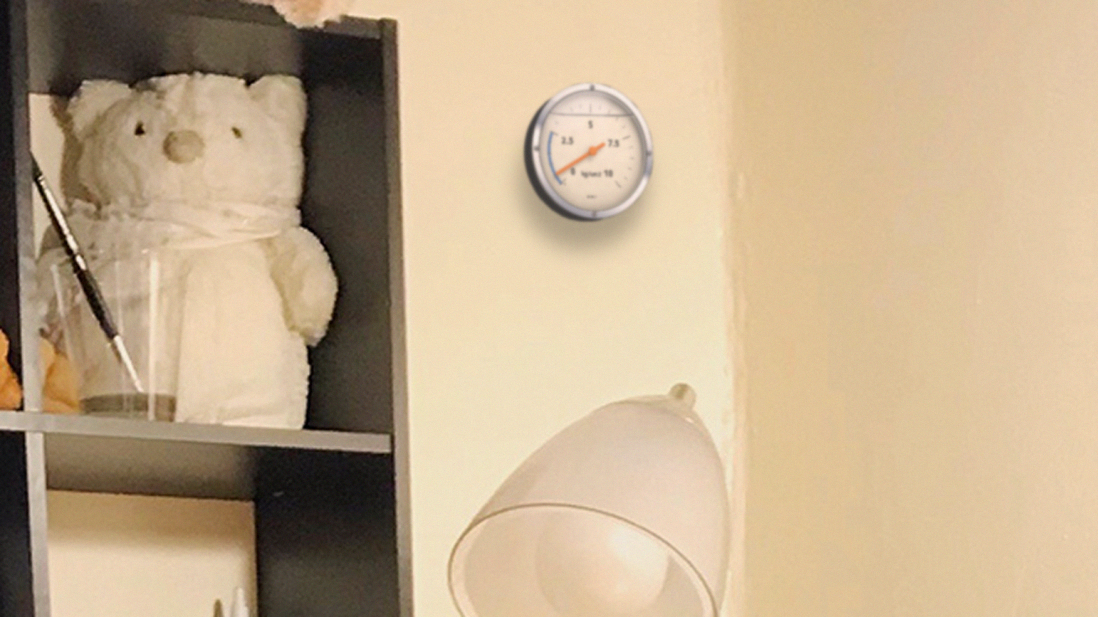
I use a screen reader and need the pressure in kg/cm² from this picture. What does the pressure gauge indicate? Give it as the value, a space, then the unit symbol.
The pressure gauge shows 0.5 kg/cm²
